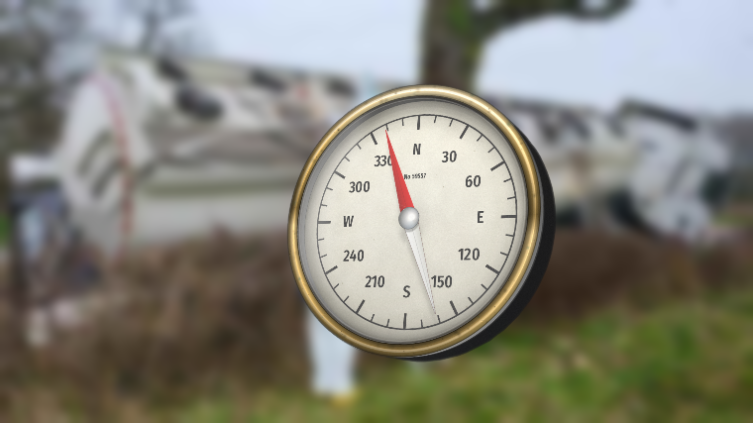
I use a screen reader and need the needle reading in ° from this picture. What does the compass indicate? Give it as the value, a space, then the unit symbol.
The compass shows 340 °
